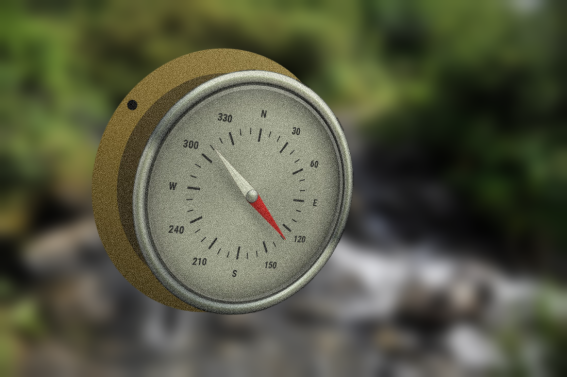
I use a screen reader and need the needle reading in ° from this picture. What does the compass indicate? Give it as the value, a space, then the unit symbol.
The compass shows 130 °
